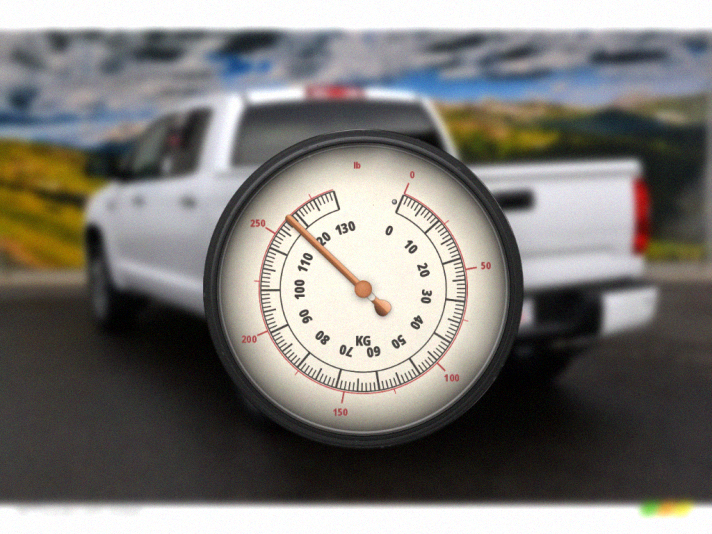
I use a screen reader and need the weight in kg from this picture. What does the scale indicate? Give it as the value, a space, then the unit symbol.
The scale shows 118 kg
